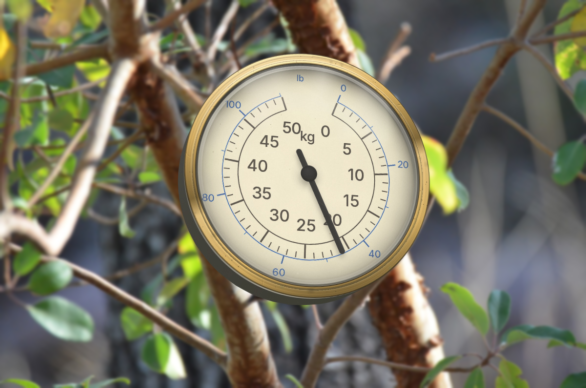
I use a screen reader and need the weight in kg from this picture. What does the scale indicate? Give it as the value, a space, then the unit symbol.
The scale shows 21 kg
